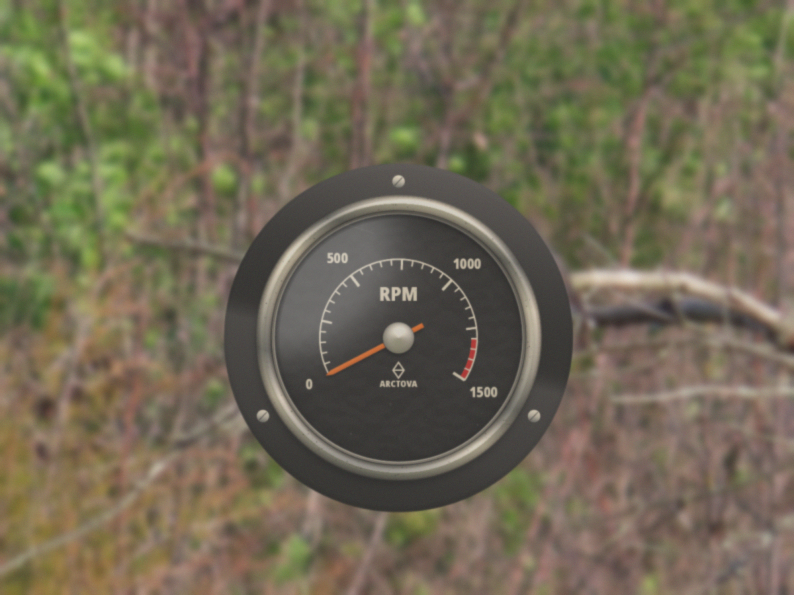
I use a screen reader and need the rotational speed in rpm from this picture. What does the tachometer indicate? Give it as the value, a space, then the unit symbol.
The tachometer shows 0 rpm
